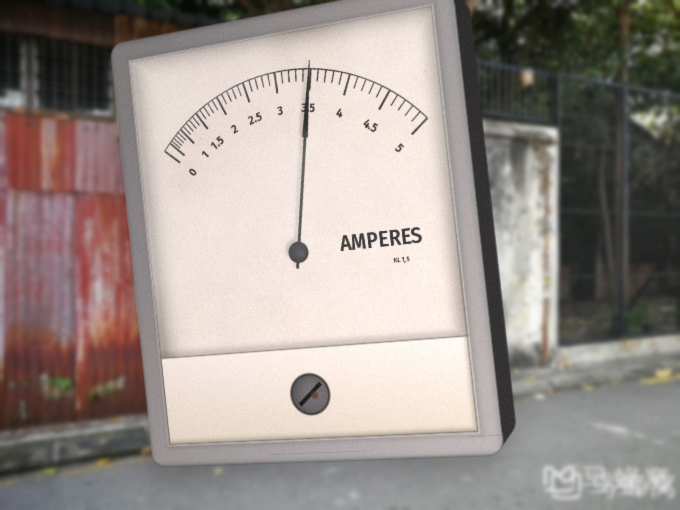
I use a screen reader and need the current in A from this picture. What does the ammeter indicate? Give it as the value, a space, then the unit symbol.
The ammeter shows 3.5 A
